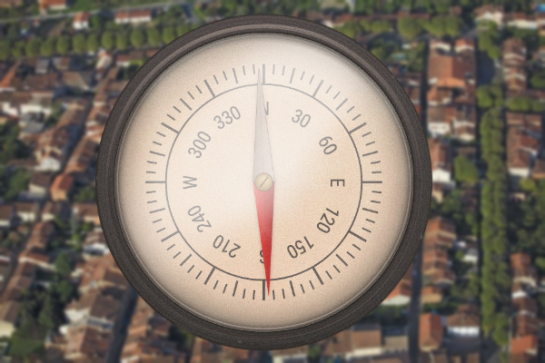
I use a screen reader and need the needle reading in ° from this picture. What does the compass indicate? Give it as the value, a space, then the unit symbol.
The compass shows 177.5 °
